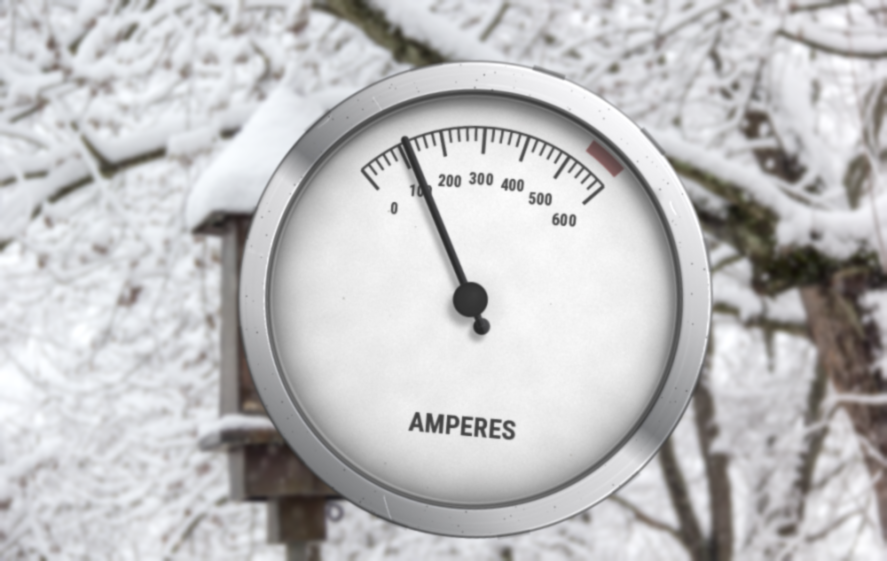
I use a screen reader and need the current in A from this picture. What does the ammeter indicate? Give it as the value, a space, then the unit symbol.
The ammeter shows 120 A
